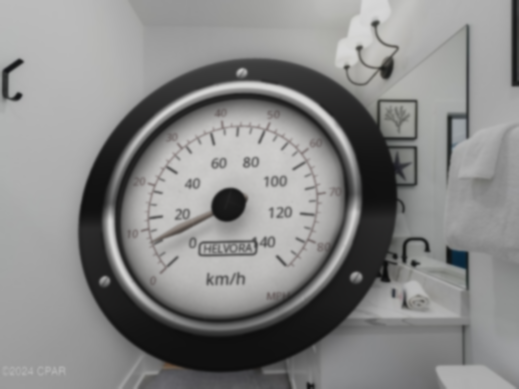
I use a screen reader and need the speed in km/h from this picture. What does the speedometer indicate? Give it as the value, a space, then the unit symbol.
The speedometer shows 10 km/h
